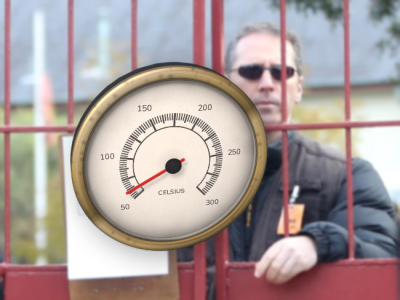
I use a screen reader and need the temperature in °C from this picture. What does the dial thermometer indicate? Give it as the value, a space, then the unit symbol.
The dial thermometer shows 62.5 °C
